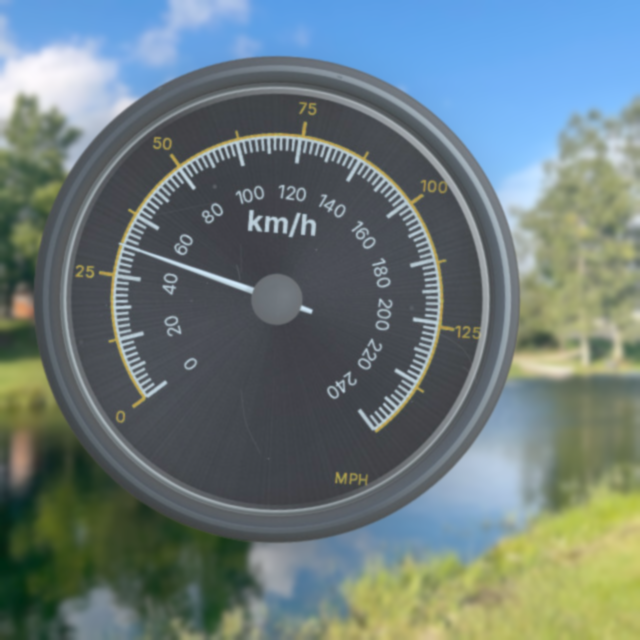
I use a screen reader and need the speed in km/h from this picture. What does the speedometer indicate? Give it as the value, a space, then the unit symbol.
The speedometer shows 50 km/h
